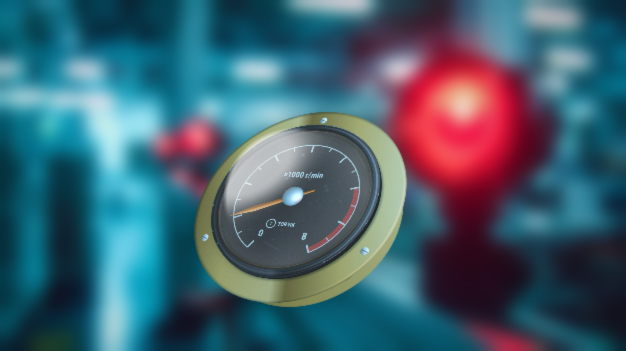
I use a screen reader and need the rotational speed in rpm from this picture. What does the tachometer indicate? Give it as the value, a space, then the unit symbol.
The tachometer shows 1000 rpm
